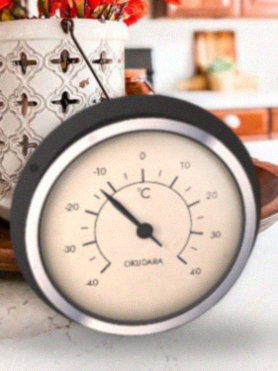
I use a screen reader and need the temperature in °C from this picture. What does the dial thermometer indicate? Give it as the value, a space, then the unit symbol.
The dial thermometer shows -12.5 °C
